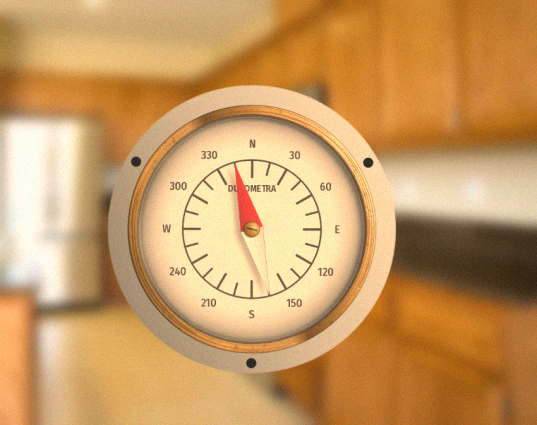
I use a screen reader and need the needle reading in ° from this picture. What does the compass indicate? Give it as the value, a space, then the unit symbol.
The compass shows 345 °
